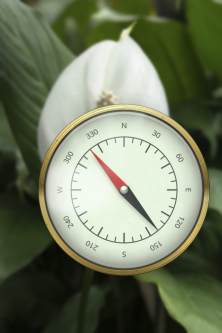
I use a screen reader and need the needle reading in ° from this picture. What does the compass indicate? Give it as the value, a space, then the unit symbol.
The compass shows 320 °
